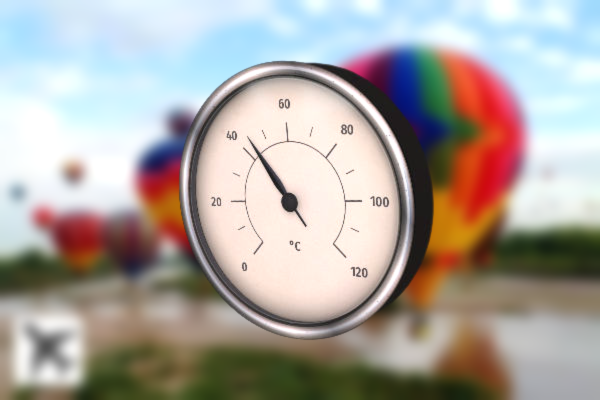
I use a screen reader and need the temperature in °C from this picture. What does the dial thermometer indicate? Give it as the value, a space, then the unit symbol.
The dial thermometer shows 45 °C
